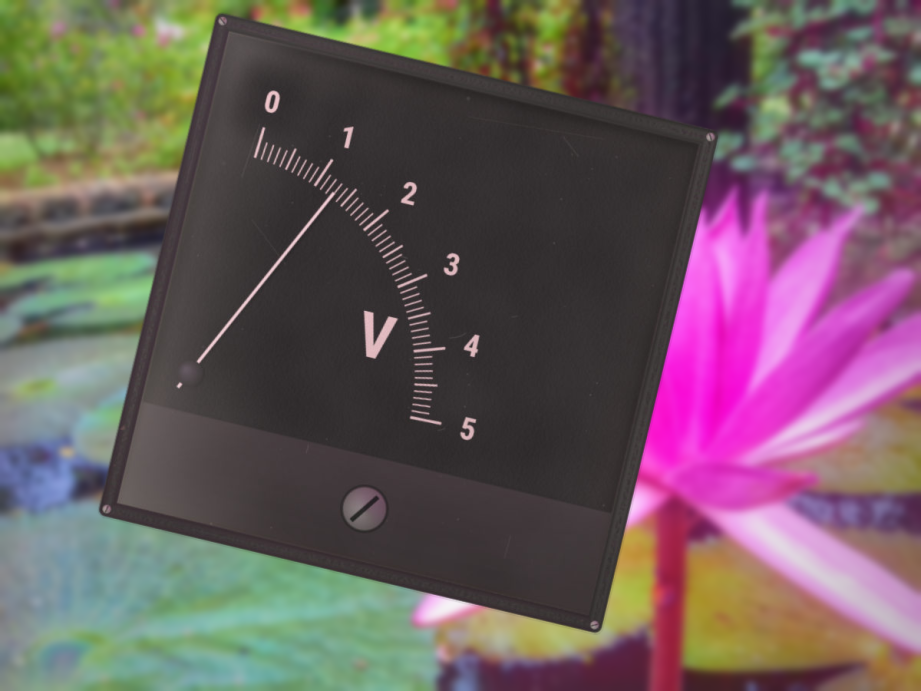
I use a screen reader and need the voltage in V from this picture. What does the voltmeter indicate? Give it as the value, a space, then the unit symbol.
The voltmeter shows 1.3 V
